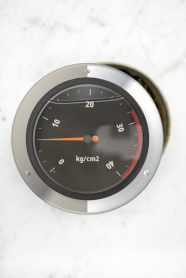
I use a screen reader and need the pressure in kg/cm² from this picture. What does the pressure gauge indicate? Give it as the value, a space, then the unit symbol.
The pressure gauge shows 6 kg/cm²
